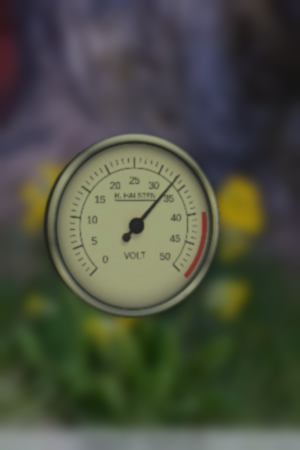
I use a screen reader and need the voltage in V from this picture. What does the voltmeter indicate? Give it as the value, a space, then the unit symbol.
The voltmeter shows 33 V
